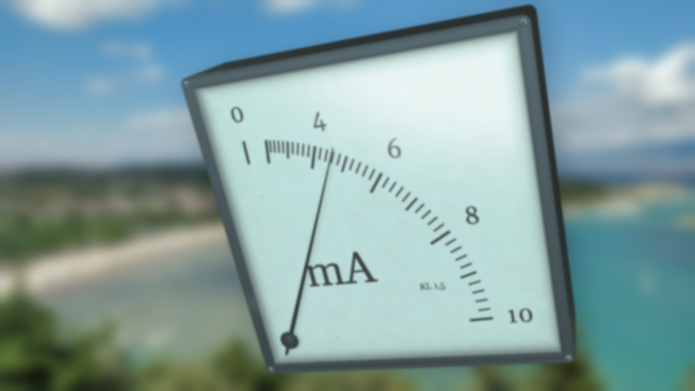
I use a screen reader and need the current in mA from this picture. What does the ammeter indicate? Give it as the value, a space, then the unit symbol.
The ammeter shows 4.6 mA
